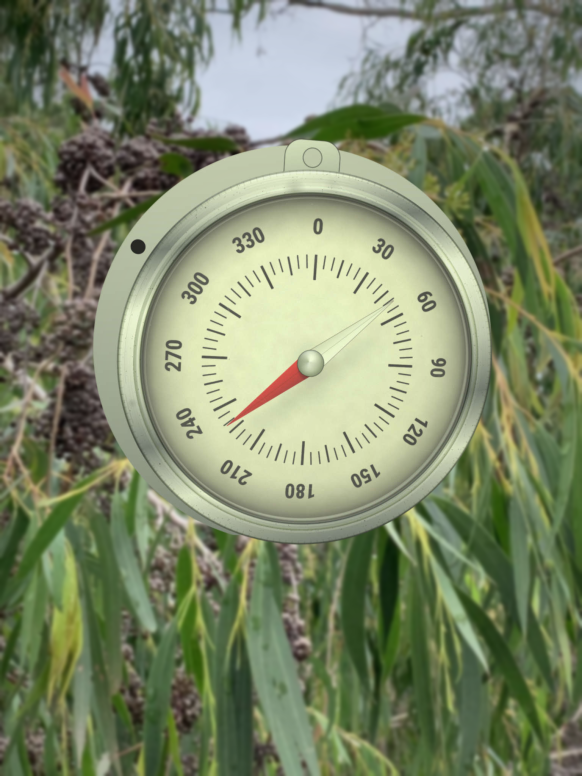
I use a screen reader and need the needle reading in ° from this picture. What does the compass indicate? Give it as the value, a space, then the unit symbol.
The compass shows 230 °
